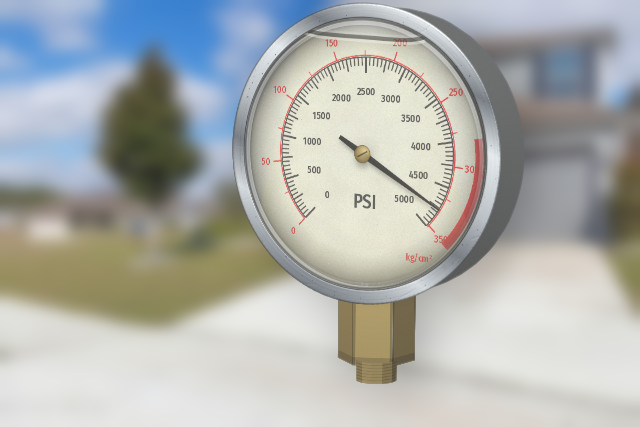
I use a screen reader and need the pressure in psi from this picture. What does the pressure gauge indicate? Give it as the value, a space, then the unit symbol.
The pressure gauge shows 4750 psi
